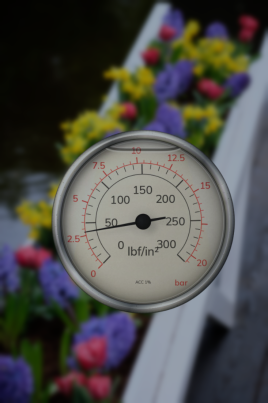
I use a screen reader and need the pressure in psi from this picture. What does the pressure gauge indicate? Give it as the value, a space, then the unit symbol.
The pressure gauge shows 40 psi
